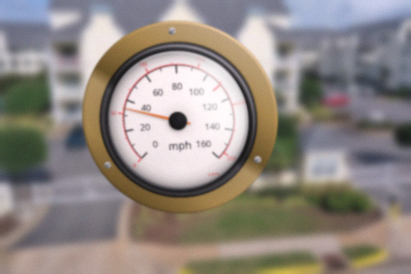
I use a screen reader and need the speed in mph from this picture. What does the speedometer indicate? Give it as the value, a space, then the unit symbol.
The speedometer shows 35 mph
